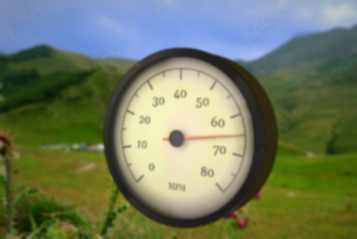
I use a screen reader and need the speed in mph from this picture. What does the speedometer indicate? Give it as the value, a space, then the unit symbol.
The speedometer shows 65 mph
